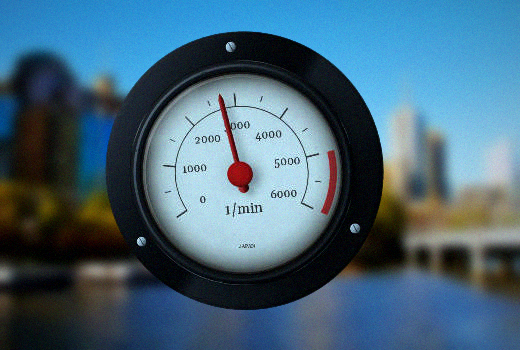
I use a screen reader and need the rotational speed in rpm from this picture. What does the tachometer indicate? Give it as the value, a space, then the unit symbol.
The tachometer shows 2750 rpm
